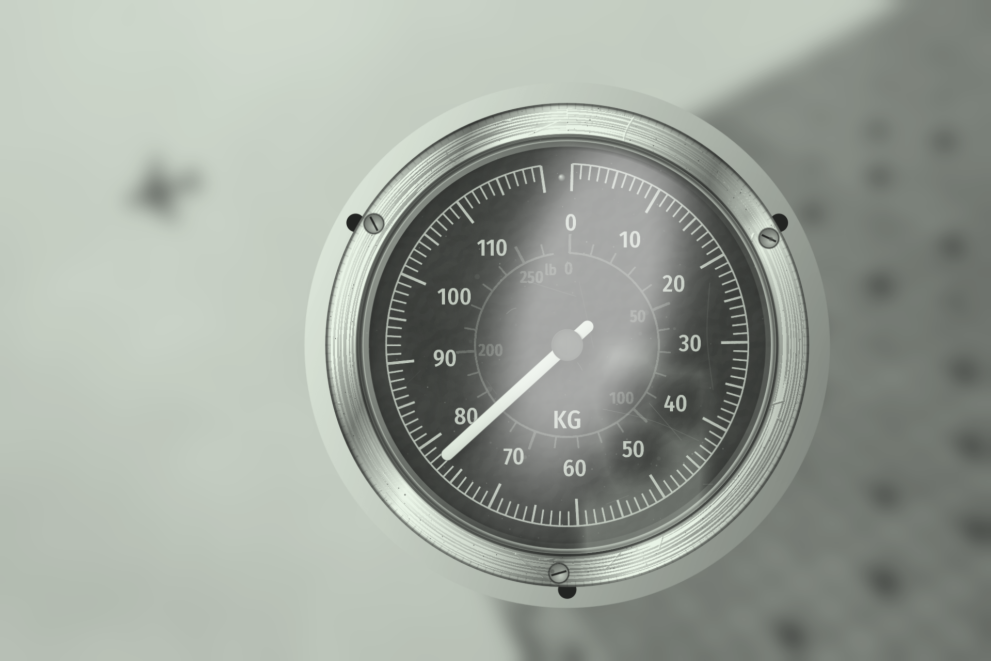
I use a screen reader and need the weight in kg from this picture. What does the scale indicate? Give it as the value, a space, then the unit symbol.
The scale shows 77.5 kg
